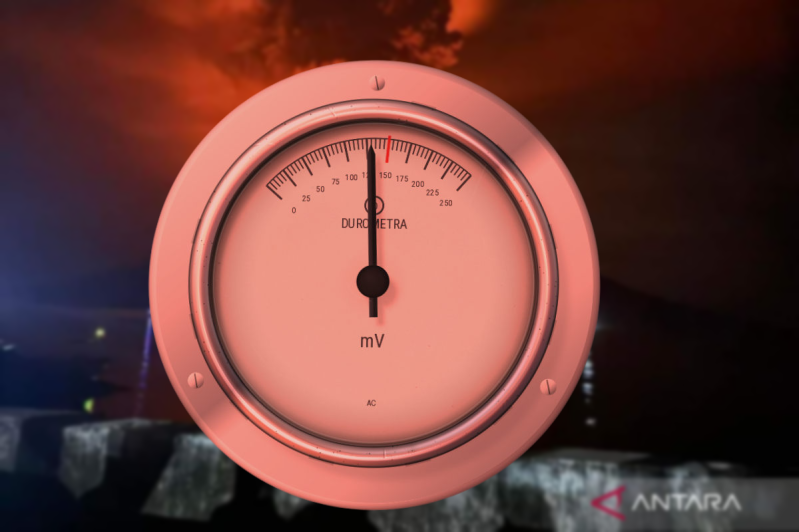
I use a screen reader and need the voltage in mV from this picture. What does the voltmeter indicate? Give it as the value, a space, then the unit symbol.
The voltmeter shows 130 mV
